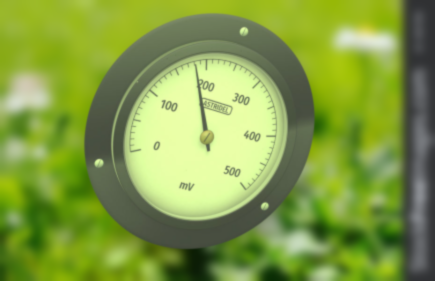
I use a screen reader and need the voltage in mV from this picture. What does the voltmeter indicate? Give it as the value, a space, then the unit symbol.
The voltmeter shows 180 mV
